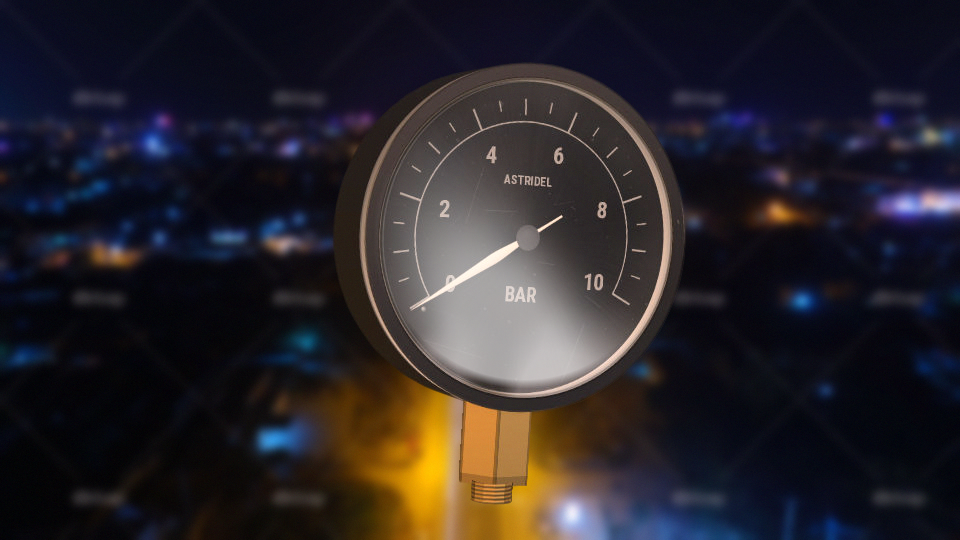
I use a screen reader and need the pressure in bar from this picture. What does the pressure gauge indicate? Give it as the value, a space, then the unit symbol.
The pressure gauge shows 0 bar
